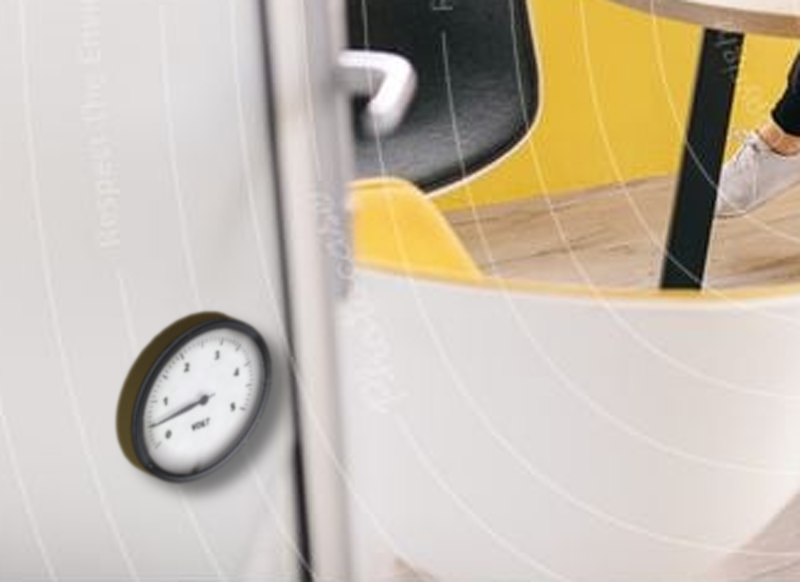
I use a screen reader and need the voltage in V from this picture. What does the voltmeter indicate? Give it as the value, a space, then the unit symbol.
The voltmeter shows 0.5 V
